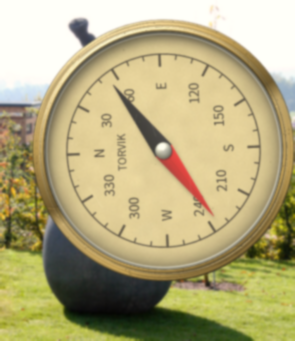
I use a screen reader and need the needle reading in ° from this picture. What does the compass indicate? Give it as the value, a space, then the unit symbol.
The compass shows 235 °
